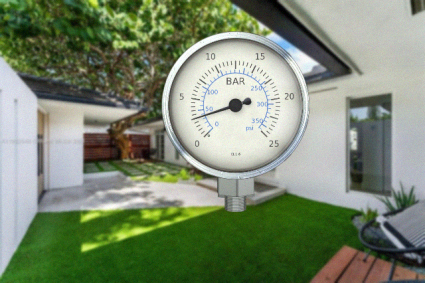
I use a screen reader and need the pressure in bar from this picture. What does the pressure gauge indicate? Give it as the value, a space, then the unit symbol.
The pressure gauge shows 2.5 bar
